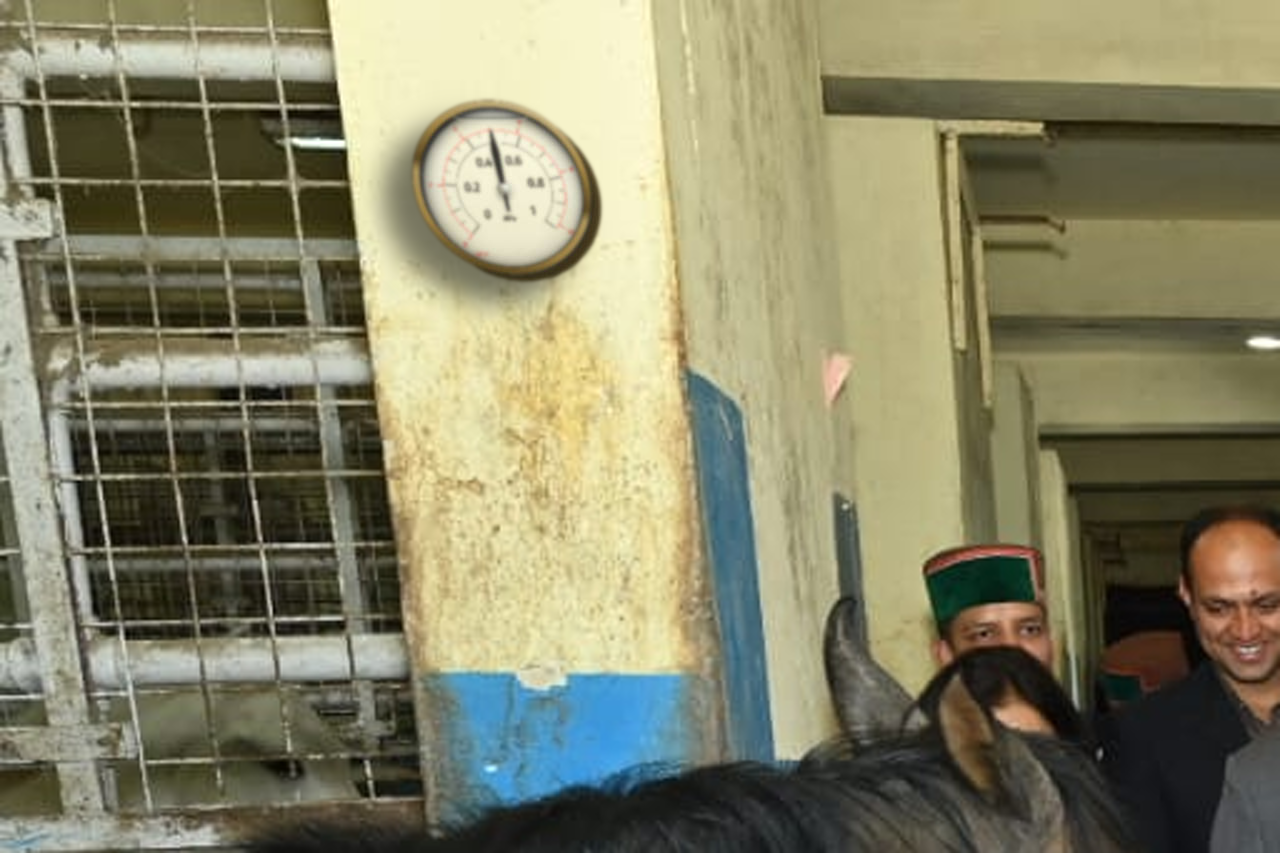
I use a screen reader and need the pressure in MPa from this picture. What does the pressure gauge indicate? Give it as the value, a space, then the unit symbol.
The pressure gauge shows 0.5 MPa
